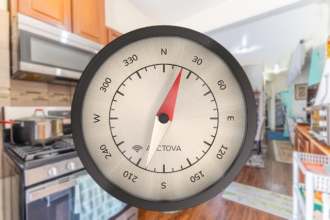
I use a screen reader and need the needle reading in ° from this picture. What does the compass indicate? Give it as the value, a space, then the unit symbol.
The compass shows 20 °
